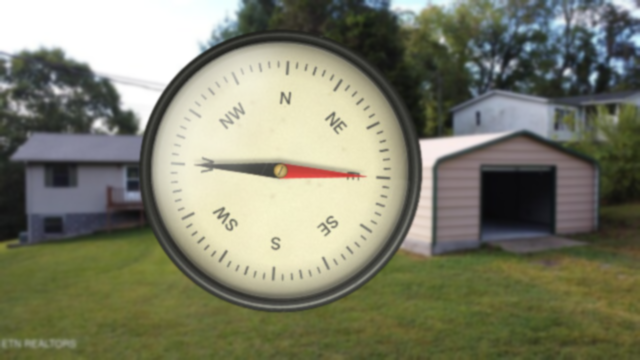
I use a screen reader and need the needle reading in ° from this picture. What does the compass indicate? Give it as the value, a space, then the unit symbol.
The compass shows 90 °
